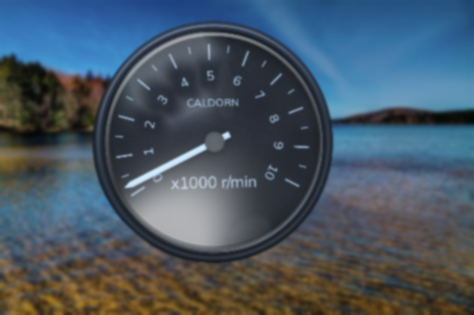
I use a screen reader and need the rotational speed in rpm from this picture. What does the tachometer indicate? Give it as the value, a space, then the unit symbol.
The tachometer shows 250 rpm
